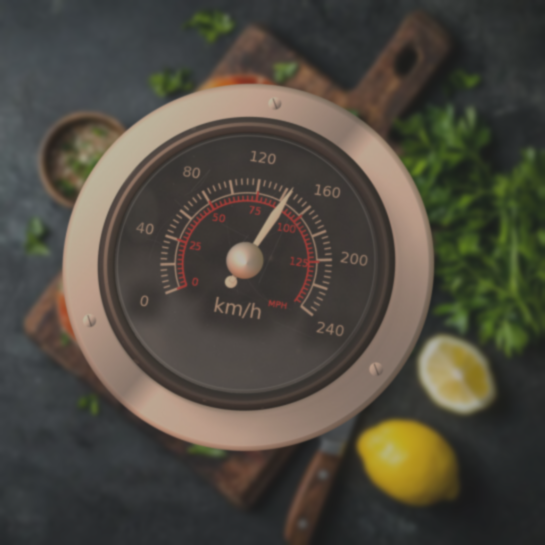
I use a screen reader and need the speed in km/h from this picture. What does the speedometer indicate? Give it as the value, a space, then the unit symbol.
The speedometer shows 144 km/h
